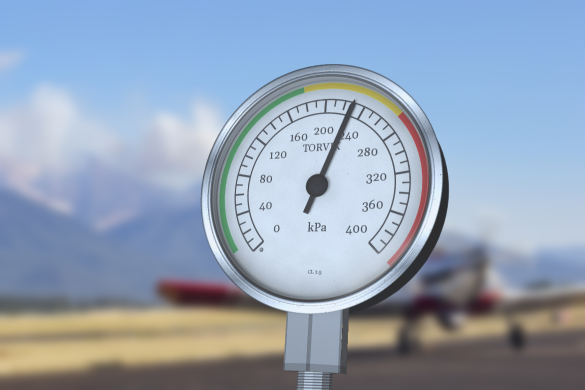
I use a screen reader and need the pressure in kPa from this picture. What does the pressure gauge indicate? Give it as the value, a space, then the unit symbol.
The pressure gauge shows 230 kPa
